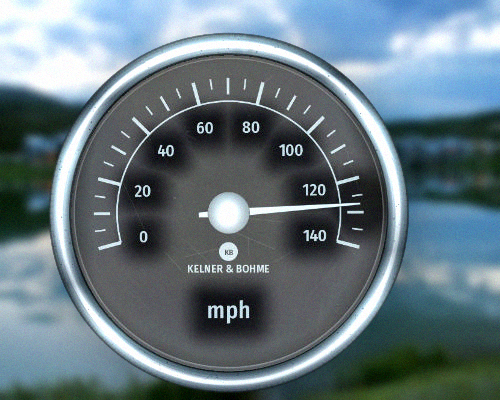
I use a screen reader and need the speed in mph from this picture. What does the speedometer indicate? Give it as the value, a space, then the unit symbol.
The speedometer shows 127.5 mph
